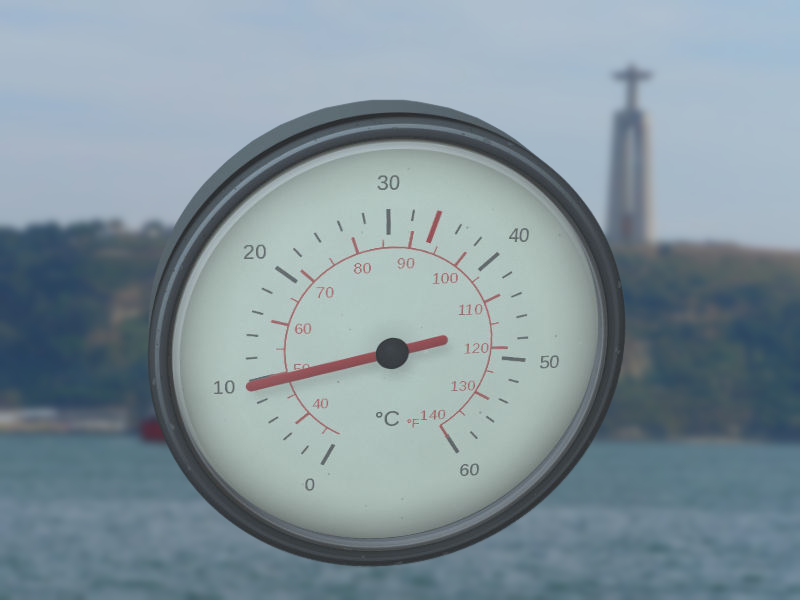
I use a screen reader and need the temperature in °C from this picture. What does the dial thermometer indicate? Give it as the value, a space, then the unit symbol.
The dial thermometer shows 10 °C
